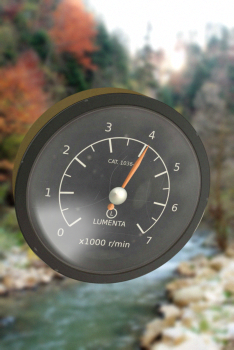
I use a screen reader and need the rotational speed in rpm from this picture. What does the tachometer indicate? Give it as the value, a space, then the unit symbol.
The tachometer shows 4000 rpm
